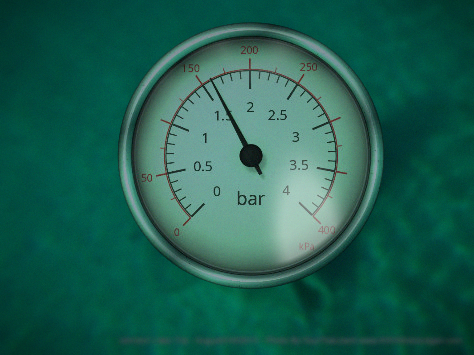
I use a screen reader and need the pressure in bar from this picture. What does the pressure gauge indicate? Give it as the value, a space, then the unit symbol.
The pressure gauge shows 1.6 bar
